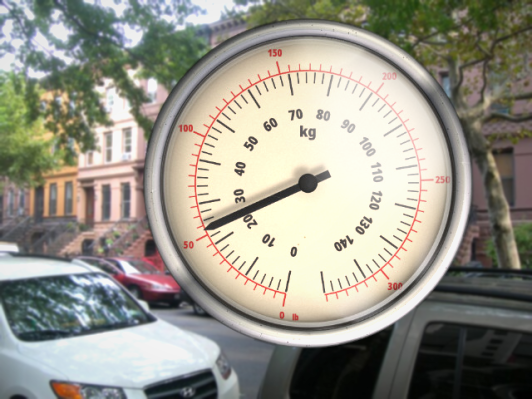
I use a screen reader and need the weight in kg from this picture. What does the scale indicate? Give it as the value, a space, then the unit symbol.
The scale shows 24 kg
